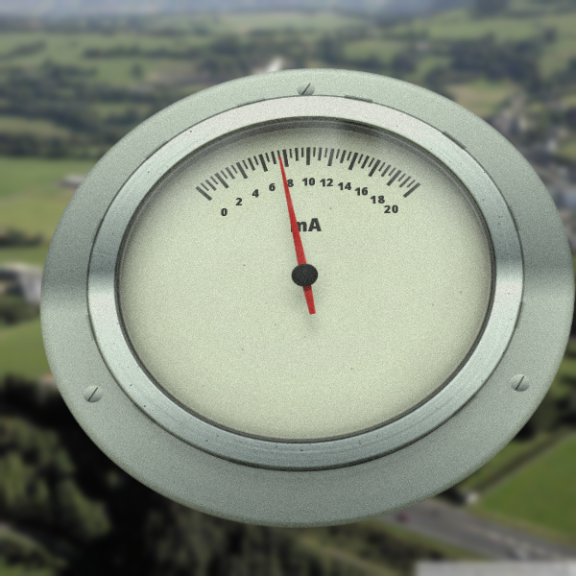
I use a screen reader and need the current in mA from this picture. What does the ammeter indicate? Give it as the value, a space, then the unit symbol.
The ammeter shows 7.5 mA
